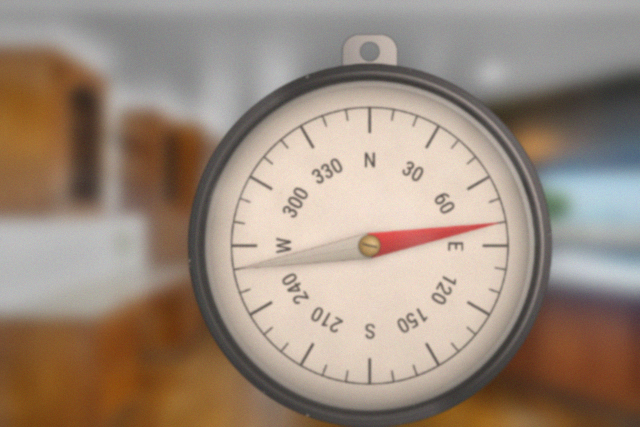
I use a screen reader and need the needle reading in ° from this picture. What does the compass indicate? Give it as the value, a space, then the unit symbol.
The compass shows 80 °
